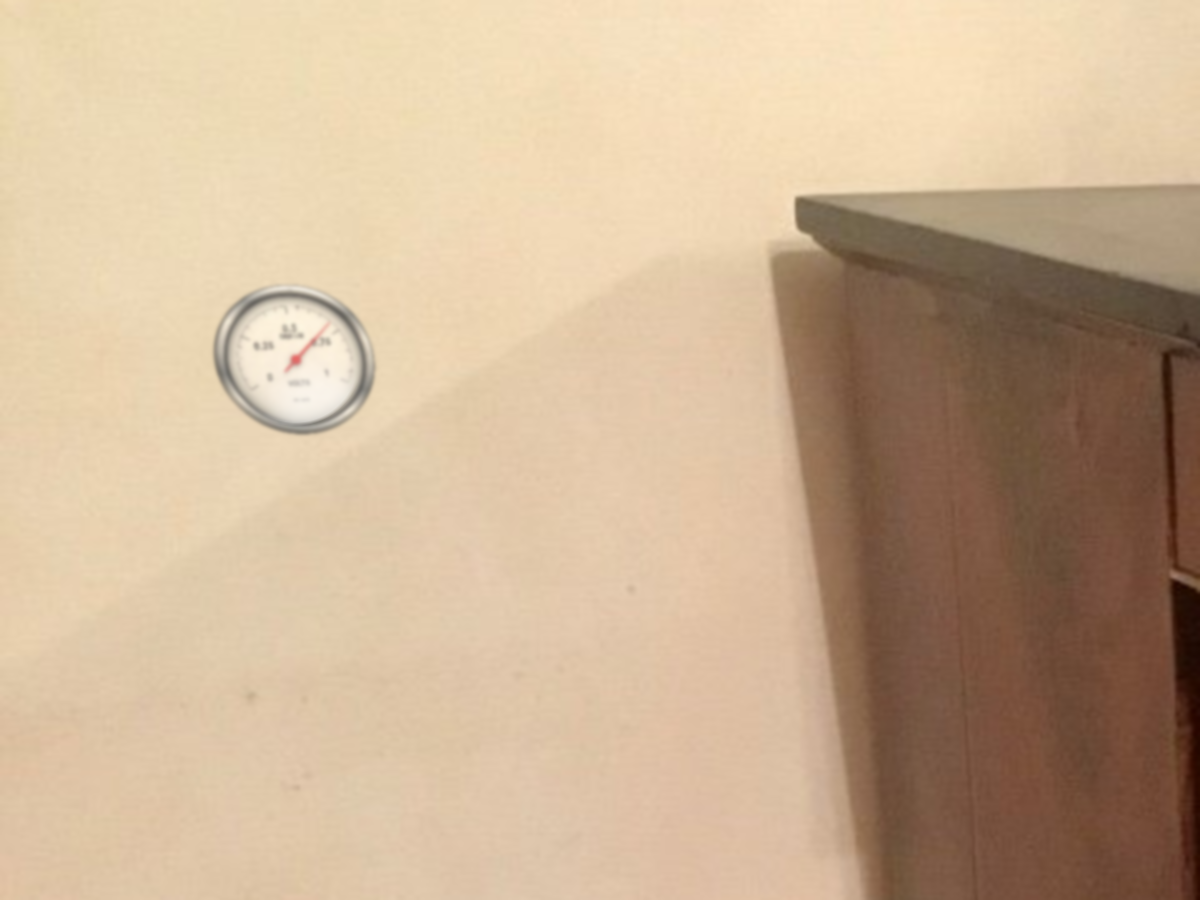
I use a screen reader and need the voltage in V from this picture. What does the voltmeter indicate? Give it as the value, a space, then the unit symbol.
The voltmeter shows 0.7 V
